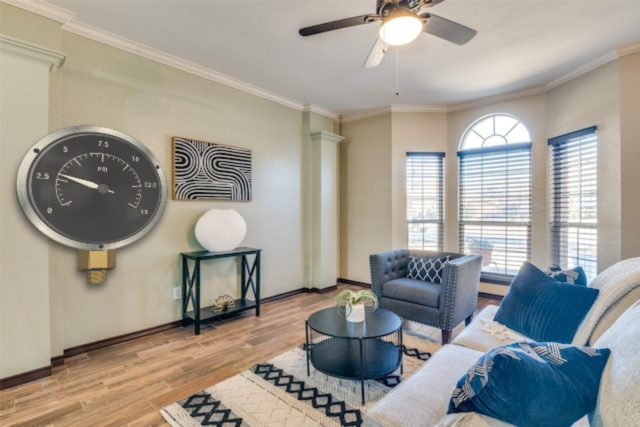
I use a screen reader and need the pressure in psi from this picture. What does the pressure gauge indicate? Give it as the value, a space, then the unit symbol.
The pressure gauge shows 3 psi
